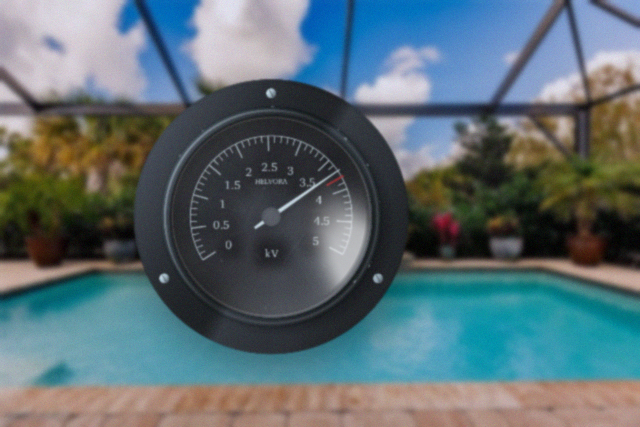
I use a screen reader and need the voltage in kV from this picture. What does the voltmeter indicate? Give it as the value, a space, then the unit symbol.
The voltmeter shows 3.7 kV
